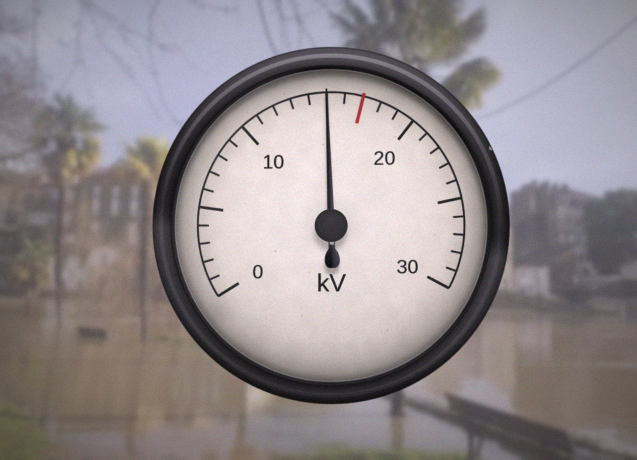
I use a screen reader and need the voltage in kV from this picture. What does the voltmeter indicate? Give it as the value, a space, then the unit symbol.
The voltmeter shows 15 kV
